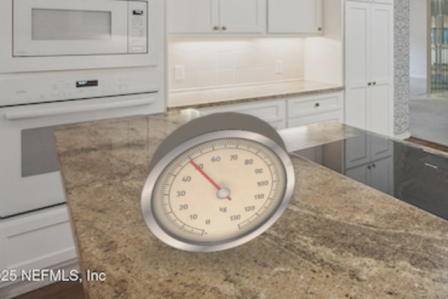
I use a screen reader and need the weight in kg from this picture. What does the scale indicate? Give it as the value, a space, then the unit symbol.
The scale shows 50 kg
